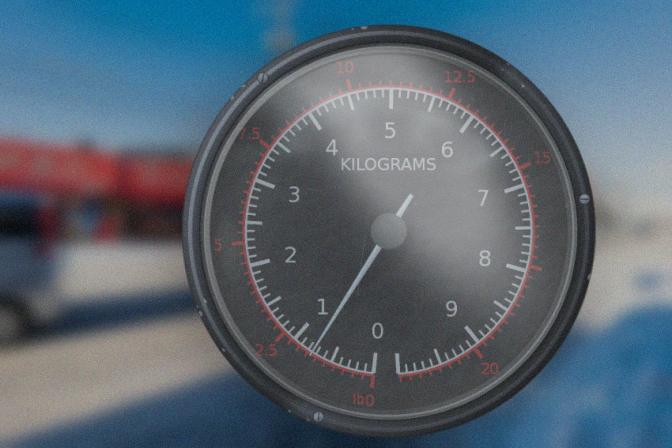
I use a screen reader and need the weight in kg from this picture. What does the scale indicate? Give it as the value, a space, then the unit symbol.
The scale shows 0.75 kg
